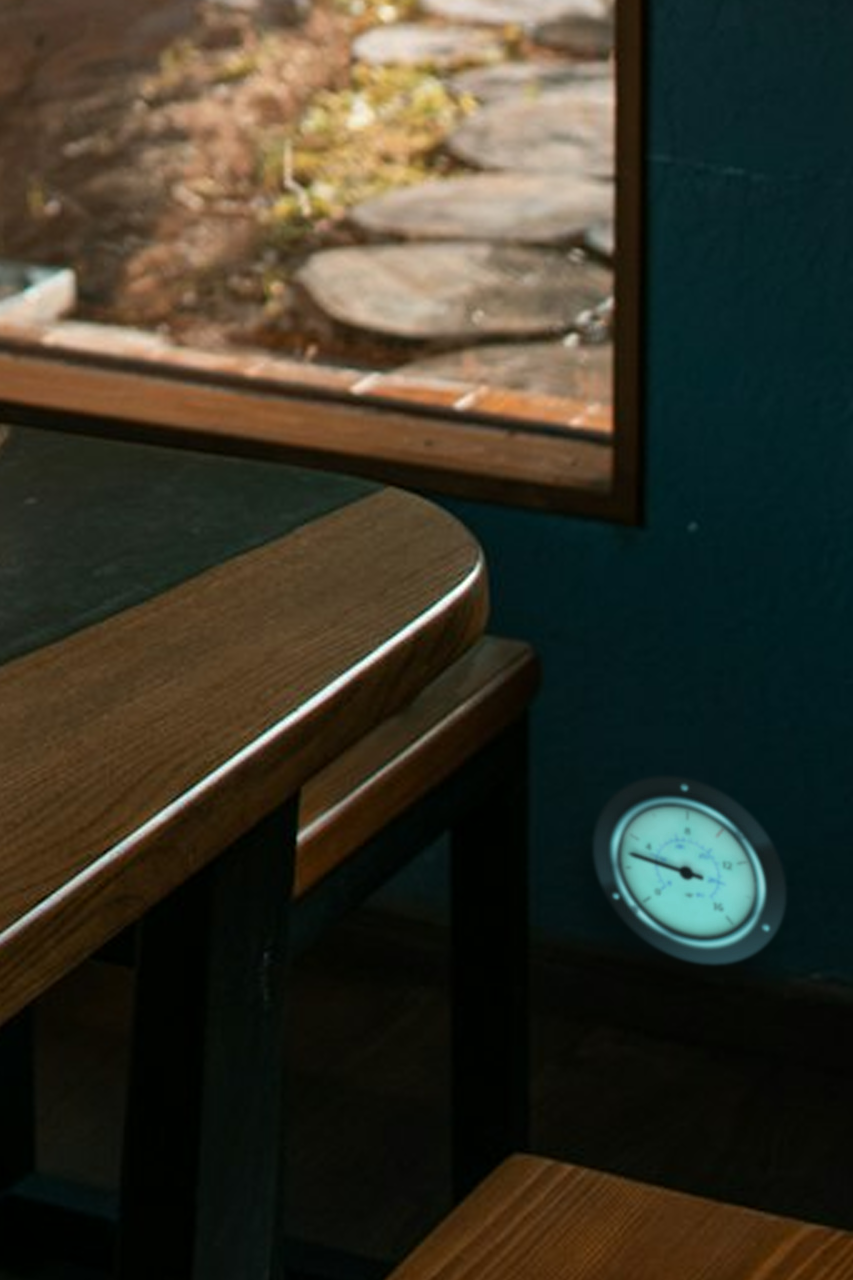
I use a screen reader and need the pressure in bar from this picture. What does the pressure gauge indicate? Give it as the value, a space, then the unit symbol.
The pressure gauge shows 3 bar
